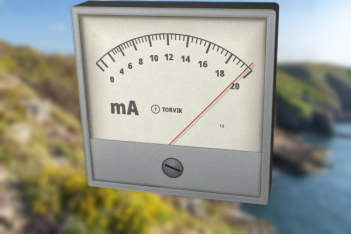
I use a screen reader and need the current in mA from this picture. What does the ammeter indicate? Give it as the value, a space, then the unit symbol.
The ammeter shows 19.6 mA
